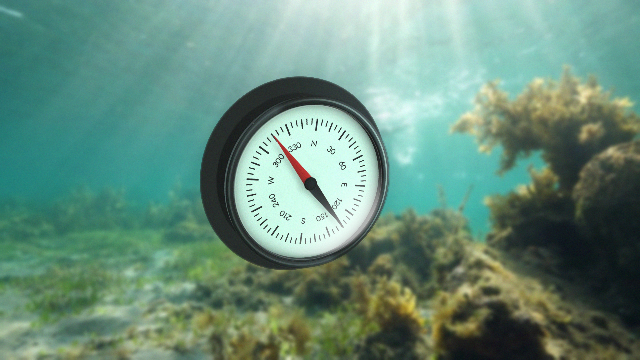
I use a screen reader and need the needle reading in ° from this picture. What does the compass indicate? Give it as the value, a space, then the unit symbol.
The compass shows 315 °
